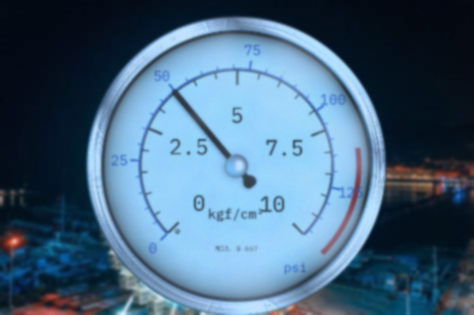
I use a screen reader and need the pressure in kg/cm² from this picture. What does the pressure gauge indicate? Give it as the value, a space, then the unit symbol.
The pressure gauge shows 3.5 kg/cm²
